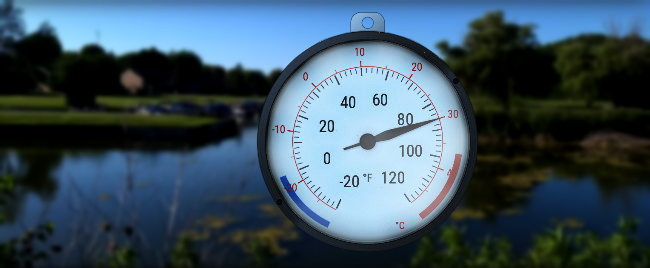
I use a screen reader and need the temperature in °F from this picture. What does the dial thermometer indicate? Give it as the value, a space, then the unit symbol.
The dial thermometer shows 86 °F
